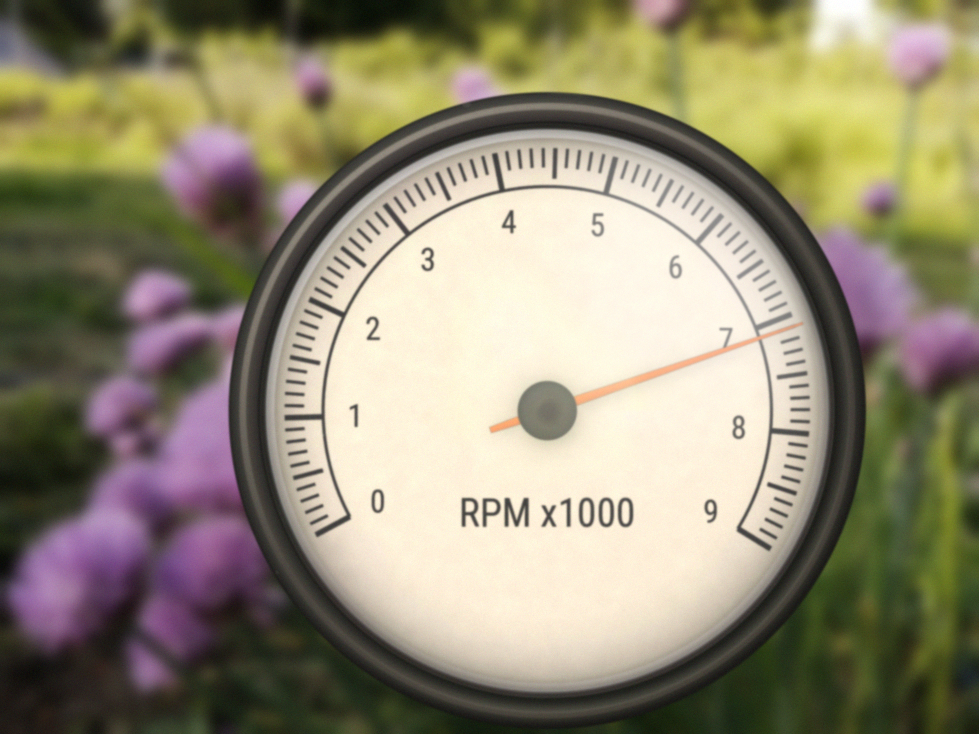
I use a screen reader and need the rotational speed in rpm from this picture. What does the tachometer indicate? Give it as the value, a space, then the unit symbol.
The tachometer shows 7100 rpm
